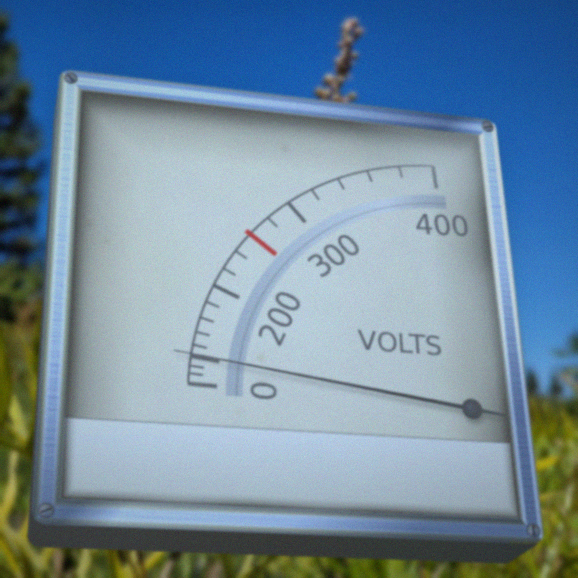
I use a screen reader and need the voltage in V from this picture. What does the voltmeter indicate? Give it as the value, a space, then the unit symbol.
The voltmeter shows 100 V
